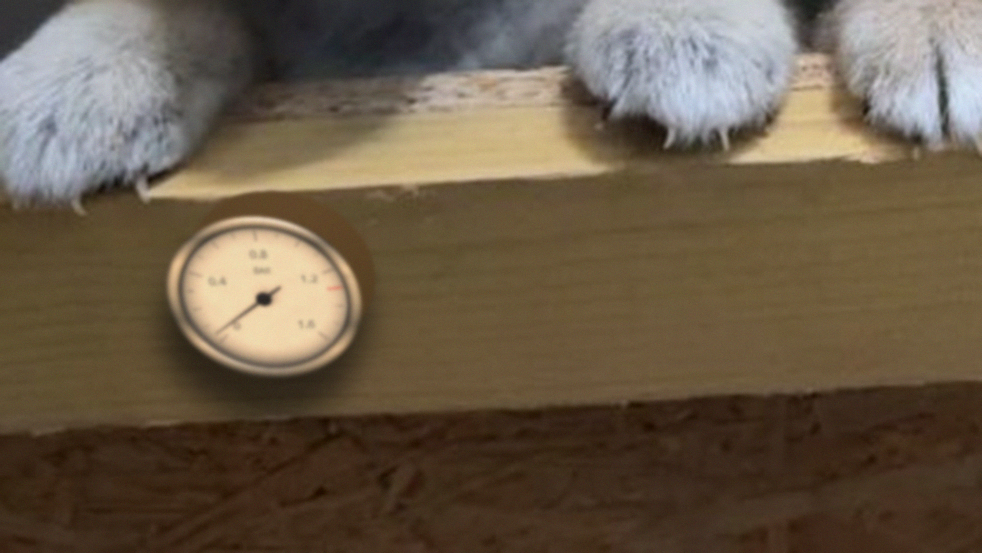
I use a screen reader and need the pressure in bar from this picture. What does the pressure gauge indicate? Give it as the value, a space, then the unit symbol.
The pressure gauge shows 0.05 bar
